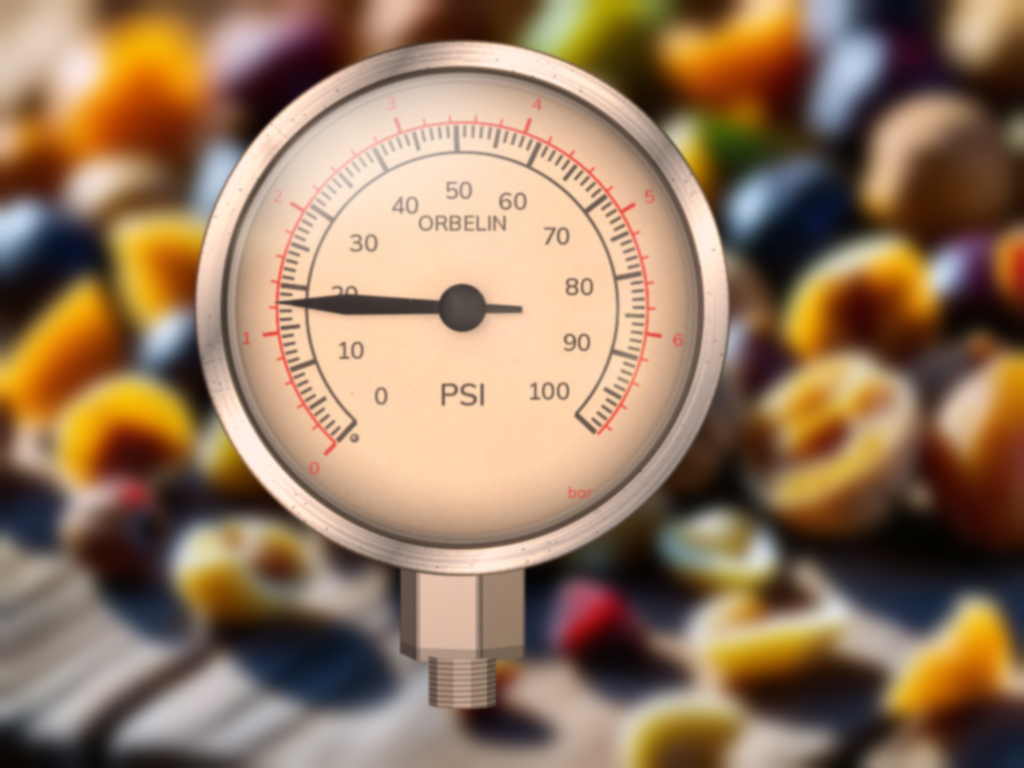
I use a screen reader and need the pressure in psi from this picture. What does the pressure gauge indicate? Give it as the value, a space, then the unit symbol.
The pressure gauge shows 18 psi
